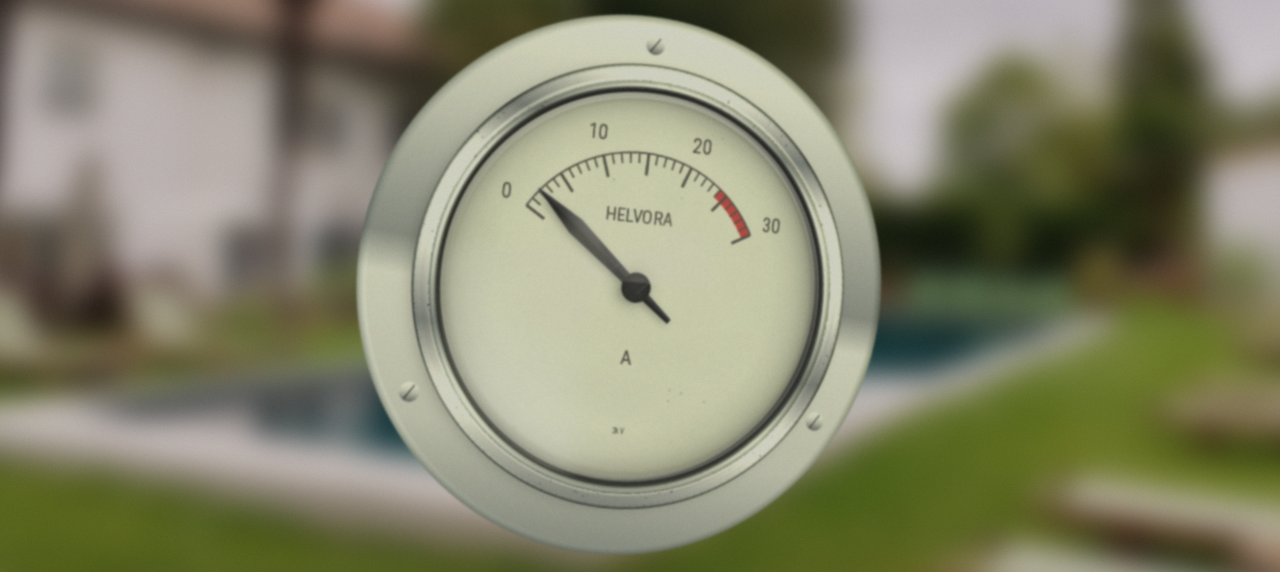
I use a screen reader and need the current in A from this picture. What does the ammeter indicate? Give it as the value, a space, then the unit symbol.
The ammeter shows 2 A
